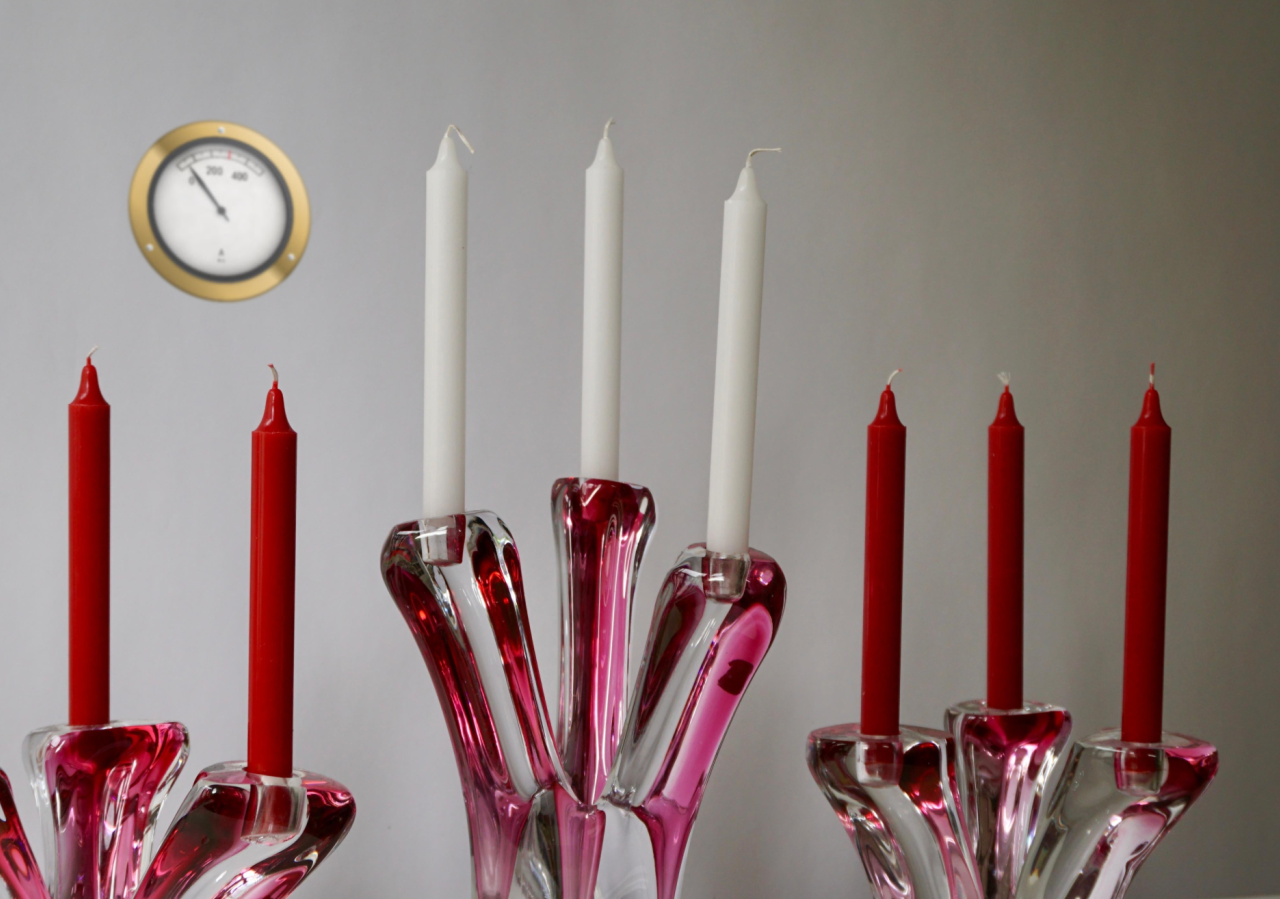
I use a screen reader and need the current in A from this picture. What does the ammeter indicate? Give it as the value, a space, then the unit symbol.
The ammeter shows 50 A
